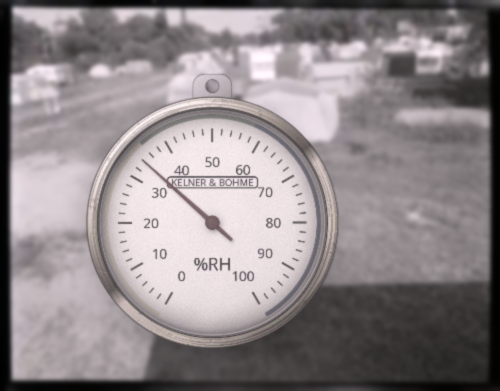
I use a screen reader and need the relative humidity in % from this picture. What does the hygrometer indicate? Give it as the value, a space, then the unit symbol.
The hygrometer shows 34 %
